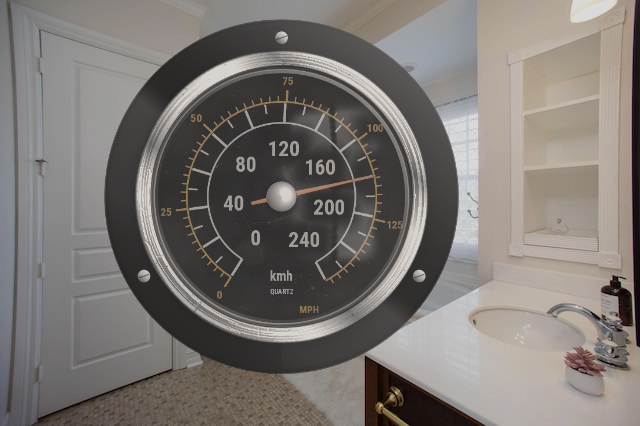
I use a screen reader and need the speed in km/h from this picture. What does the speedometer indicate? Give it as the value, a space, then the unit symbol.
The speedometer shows 180 km/h
